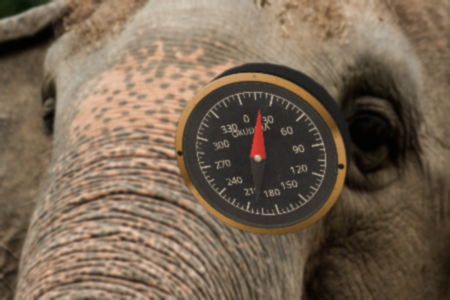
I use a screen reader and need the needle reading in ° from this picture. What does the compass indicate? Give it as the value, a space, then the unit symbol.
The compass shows 20 °
